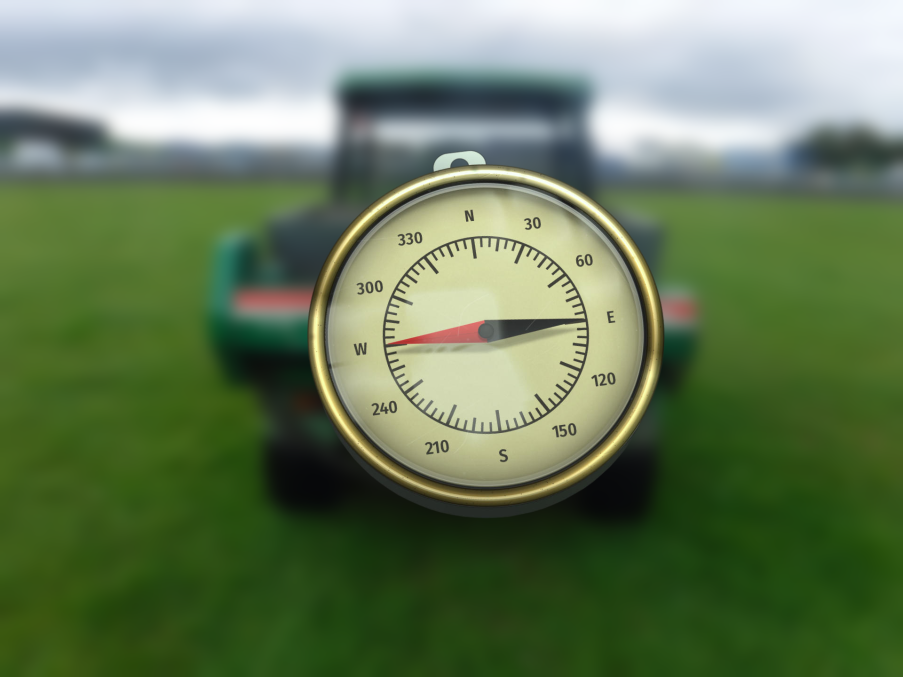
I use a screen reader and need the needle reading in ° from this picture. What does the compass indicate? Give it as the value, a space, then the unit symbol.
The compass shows 270 °
